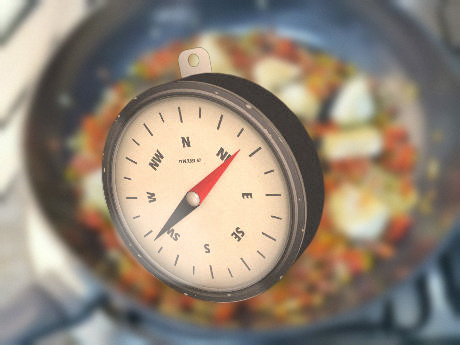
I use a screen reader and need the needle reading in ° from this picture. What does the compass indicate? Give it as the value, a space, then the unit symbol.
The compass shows 52.5 °
